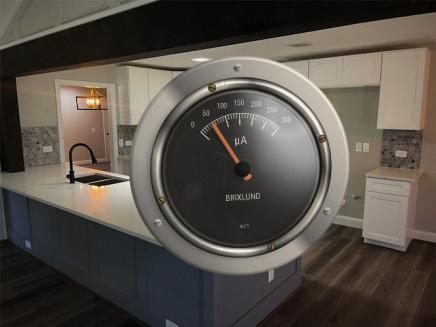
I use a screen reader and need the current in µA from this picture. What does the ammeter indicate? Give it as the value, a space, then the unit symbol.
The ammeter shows 50 µA
